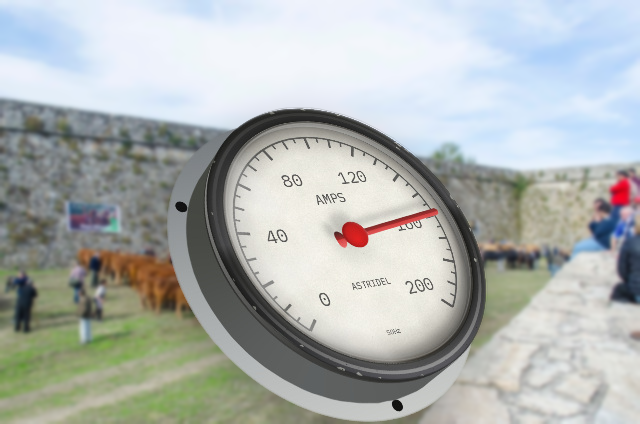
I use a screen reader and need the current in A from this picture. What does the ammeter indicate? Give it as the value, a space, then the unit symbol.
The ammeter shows 160 A
